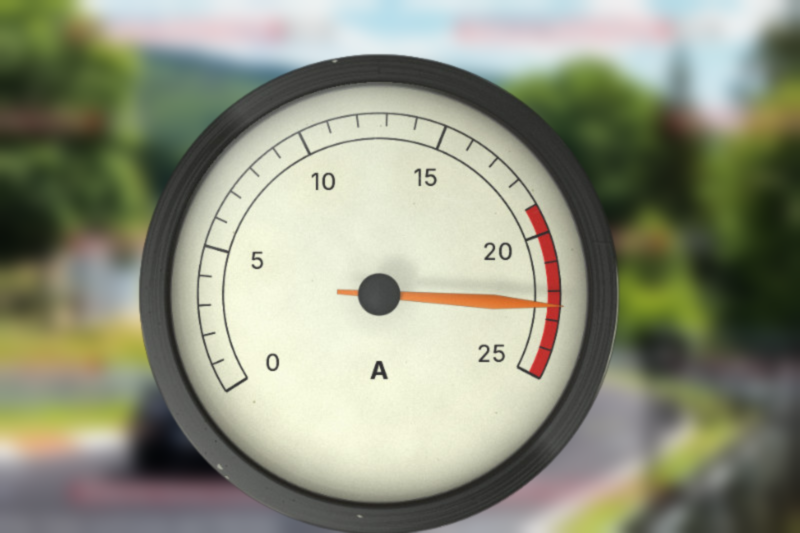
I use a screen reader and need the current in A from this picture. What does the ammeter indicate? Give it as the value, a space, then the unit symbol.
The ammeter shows 22.5 A
